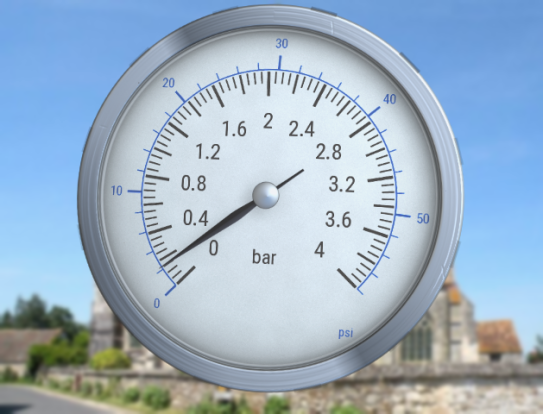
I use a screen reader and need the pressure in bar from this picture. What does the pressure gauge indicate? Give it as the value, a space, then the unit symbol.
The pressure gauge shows 0.15 bar
